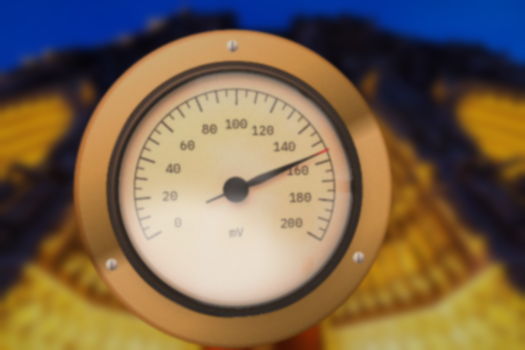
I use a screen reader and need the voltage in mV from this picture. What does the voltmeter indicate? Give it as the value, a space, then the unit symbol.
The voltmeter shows 155 mV
